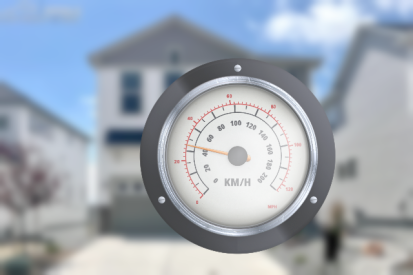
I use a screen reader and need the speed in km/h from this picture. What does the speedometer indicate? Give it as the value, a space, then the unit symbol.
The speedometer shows 45 km/h
